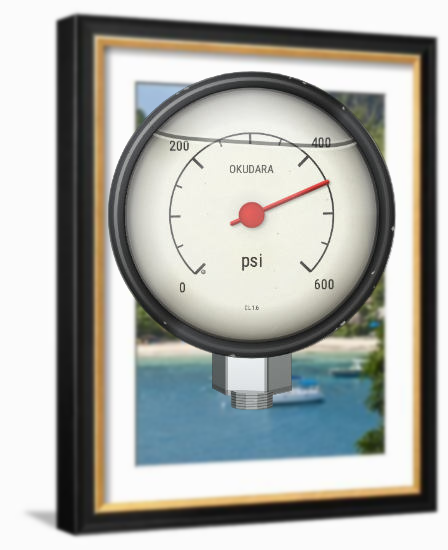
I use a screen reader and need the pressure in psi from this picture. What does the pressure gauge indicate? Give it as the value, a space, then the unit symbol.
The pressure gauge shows 450 psi
